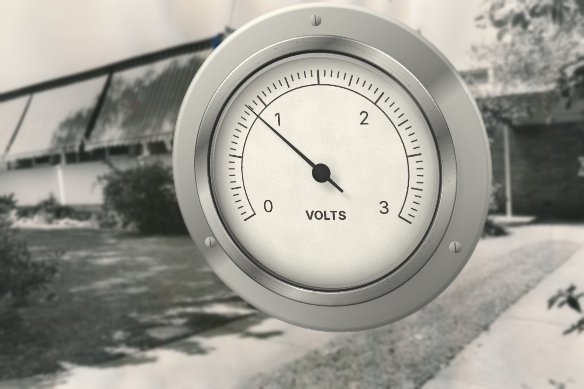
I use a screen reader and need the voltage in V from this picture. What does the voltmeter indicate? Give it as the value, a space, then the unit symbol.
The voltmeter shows 0.9 V
